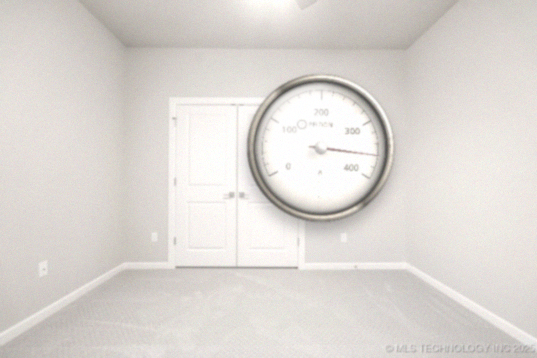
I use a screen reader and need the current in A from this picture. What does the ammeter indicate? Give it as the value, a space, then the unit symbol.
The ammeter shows 360 A
